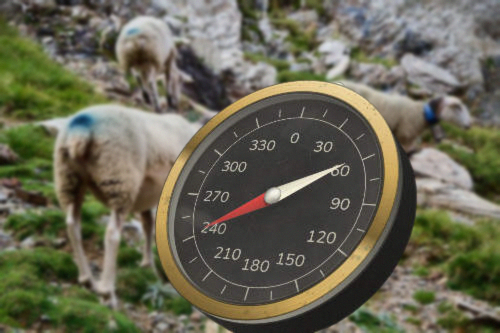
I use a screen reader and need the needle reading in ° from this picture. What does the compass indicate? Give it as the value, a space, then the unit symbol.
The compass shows 240 °
